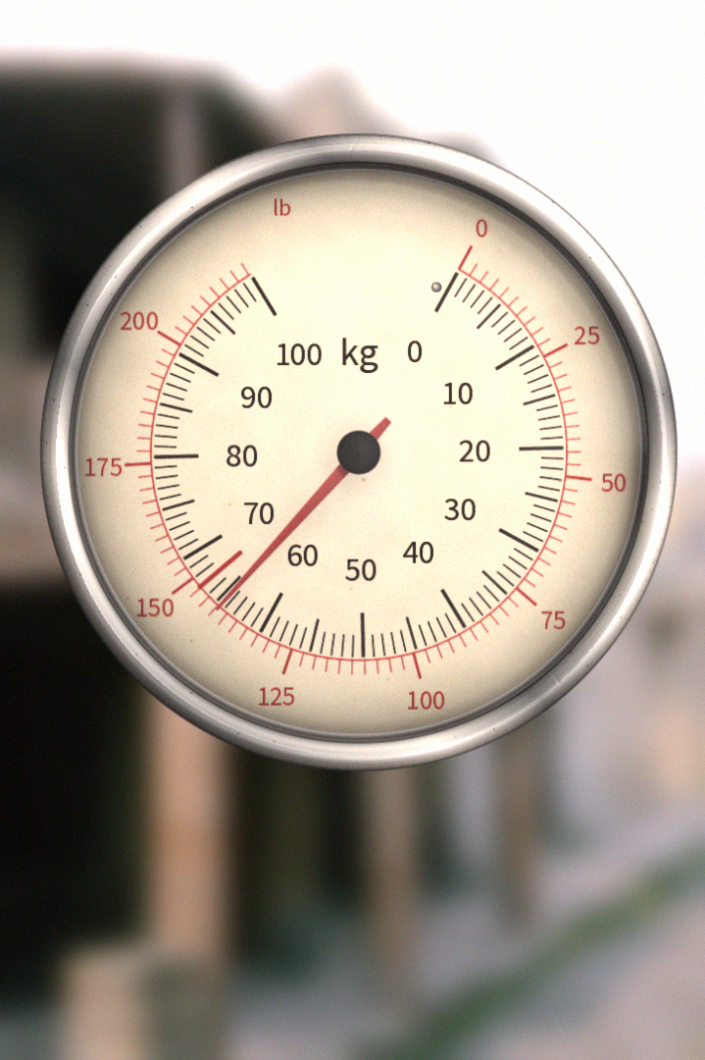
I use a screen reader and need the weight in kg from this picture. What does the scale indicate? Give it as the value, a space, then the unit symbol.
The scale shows 64.5 kg
